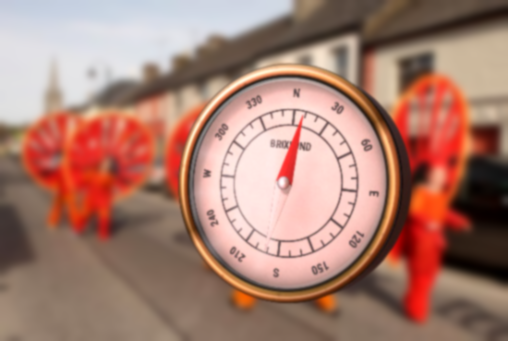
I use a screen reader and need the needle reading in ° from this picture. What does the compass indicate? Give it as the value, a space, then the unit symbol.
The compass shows 10 °
